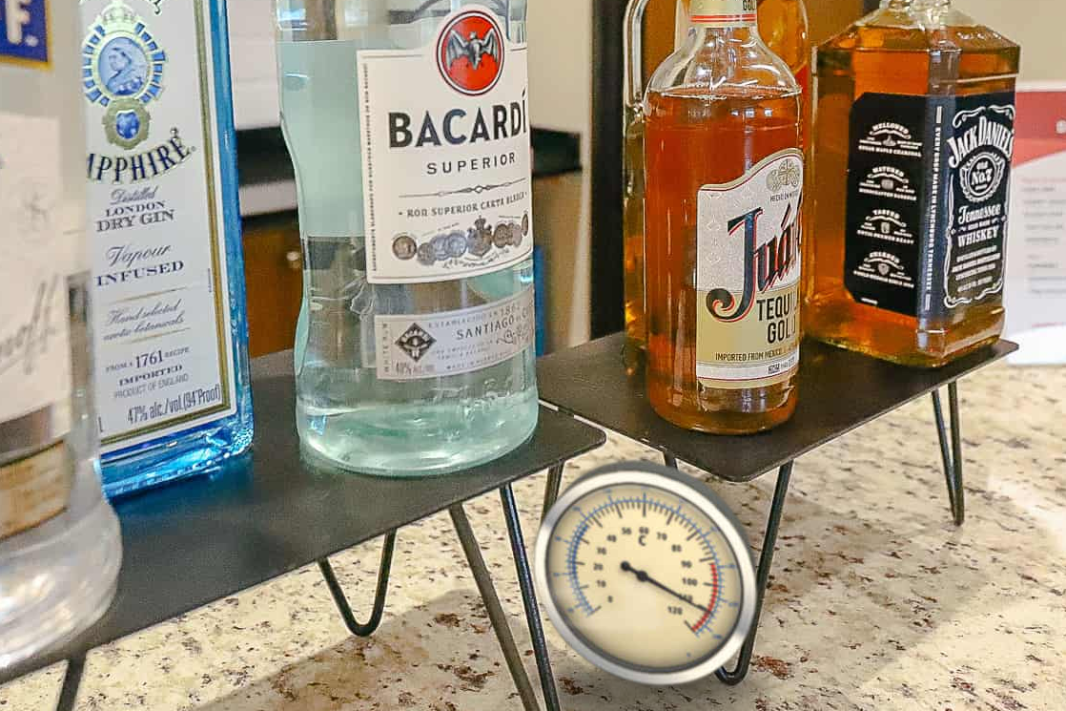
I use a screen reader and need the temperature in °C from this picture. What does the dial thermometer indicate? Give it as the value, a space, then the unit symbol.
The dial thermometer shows 110 °C
